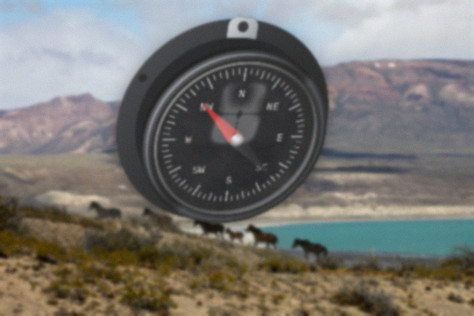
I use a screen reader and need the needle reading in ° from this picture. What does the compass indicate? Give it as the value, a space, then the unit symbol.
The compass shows 315 °
